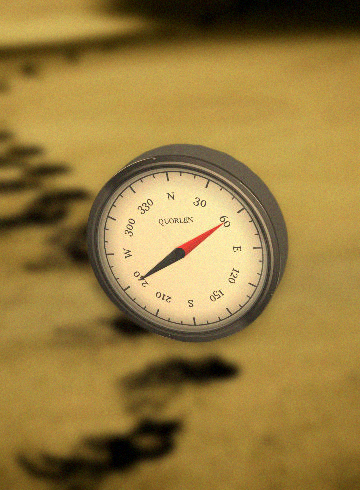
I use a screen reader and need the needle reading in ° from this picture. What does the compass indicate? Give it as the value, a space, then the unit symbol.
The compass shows 60 °
